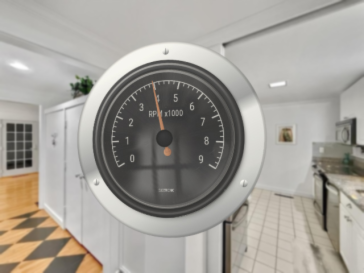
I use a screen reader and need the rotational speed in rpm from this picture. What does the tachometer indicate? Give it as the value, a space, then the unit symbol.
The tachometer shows 4000 rpm
